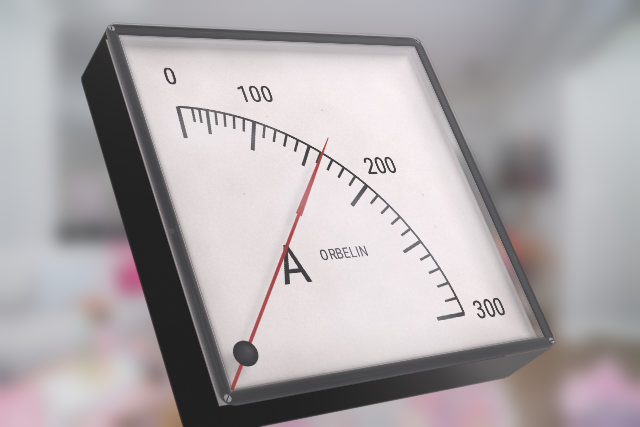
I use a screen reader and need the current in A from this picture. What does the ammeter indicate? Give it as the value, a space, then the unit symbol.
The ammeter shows 160 A
